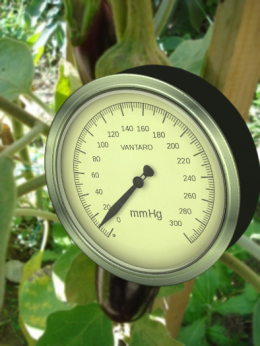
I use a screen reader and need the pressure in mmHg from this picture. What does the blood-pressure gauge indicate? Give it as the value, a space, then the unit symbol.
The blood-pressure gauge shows 10 mmHg
